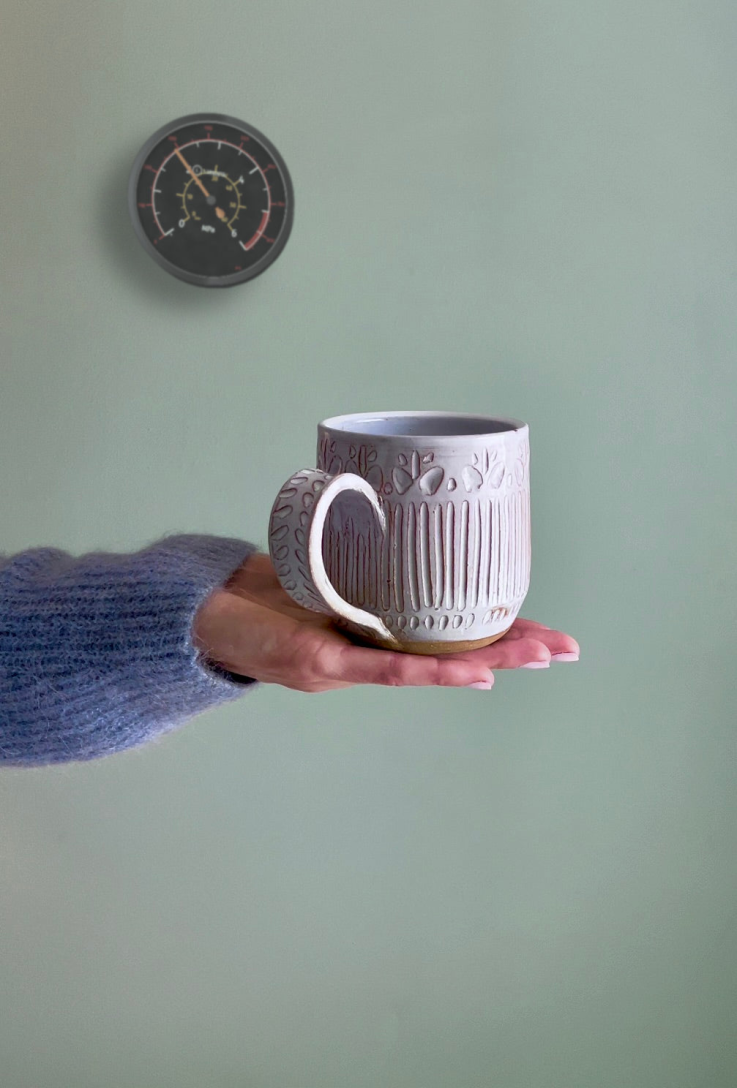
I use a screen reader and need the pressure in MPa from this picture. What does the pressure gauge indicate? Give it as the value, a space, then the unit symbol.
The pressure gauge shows 2 MPa
